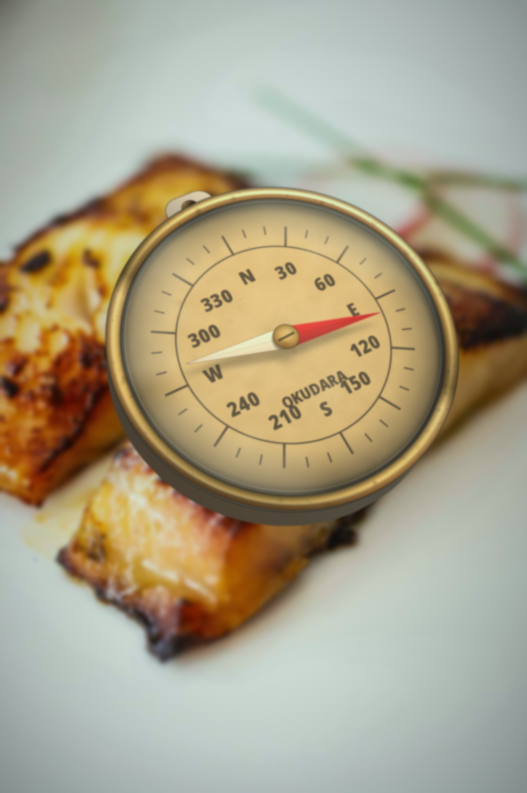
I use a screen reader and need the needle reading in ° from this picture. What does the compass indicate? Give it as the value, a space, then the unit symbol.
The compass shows 100 °
